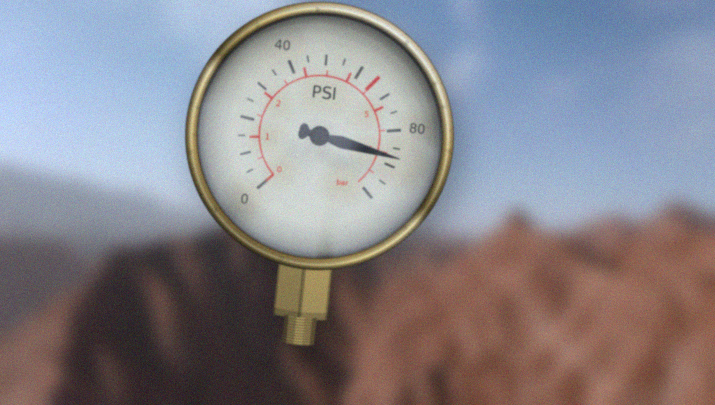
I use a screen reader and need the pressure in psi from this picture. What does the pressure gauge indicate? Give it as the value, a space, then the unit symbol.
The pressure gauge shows 87.5 psi
